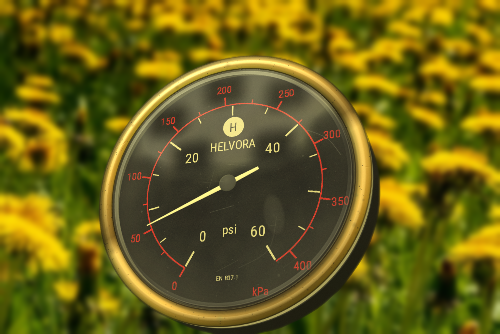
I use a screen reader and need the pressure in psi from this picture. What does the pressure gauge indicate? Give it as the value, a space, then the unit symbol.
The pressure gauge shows 7.5 psi
